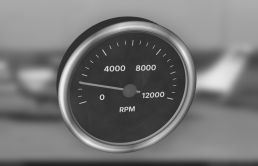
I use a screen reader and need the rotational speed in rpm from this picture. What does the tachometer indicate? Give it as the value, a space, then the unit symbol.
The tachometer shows 1500 rpm
